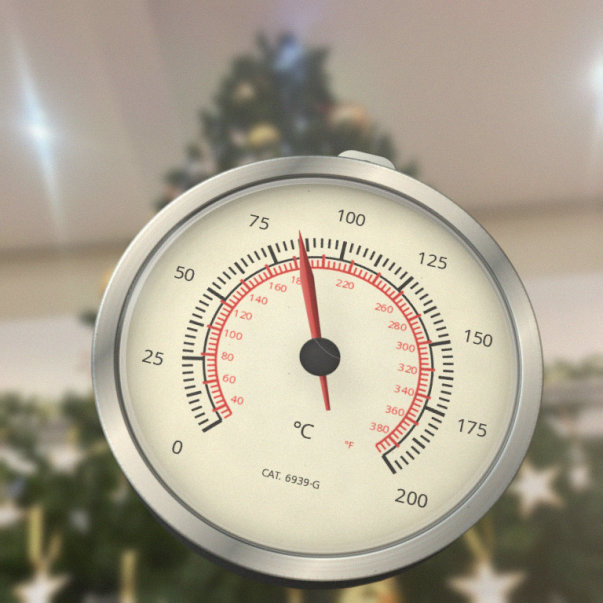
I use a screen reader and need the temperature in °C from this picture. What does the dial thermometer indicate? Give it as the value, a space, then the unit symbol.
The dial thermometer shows 85 °C
